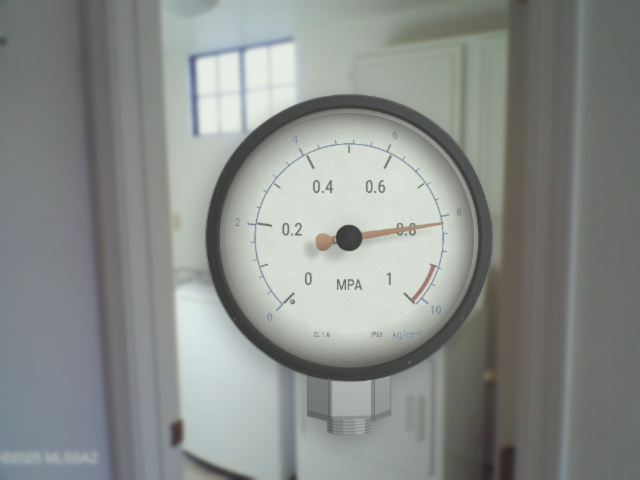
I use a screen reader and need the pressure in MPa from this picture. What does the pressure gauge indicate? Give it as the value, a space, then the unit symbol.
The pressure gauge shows 0.8 MPa
